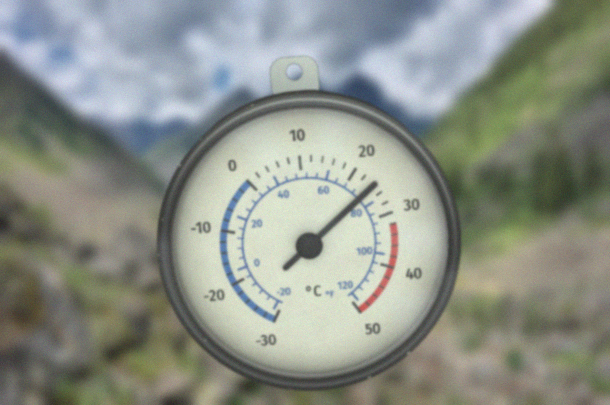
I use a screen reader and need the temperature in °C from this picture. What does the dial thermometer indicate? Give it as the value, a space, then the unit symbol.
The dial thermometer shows 24 °C
